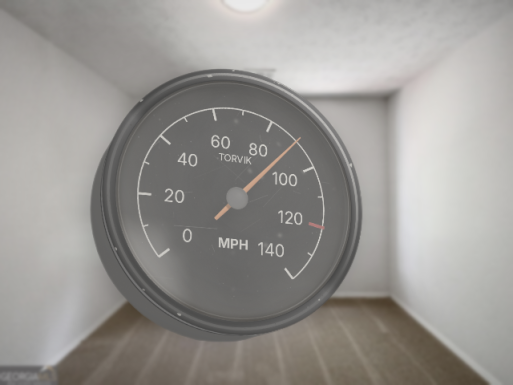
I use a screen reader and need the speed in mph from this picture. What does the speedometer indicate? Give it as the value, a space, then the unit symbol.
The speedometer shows 90 mph
